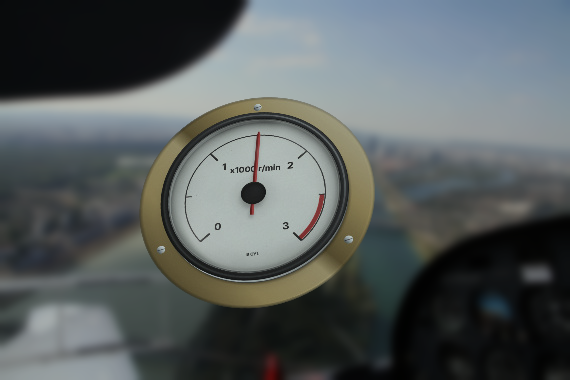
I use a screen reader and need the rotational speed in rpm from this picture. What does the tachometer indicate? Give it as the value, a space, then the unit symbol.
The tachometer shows 1500 rpm
